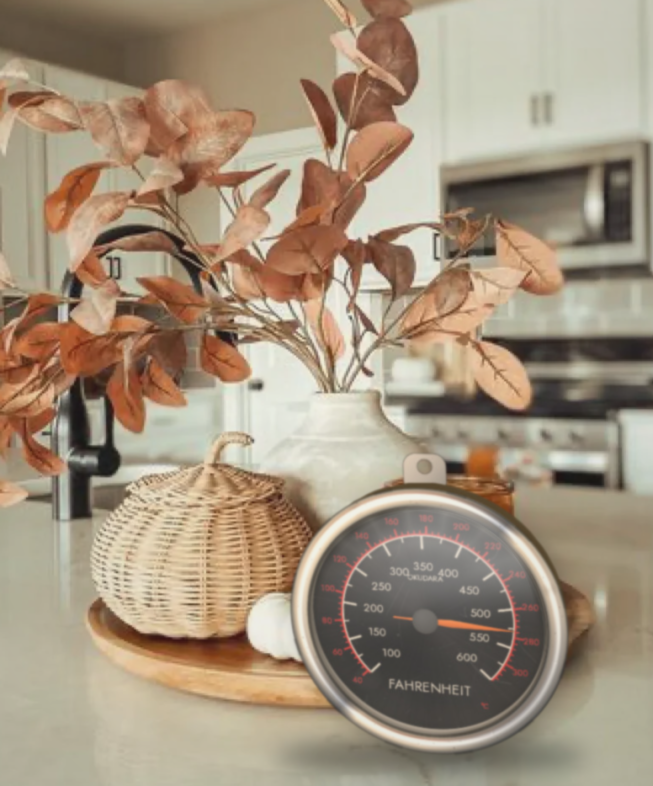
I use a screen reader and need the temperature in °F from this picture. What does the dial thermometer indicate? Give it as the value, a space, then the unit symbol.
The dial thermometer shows 525 °F
